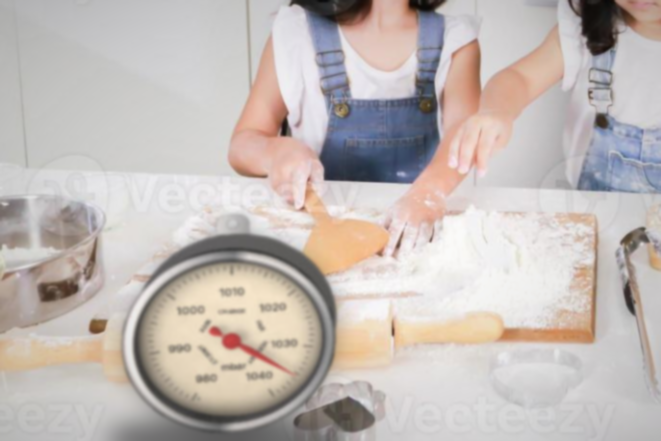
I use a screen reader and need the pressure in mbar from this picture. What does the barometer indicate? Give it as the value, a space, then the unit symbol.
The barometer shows 1035 mbar
